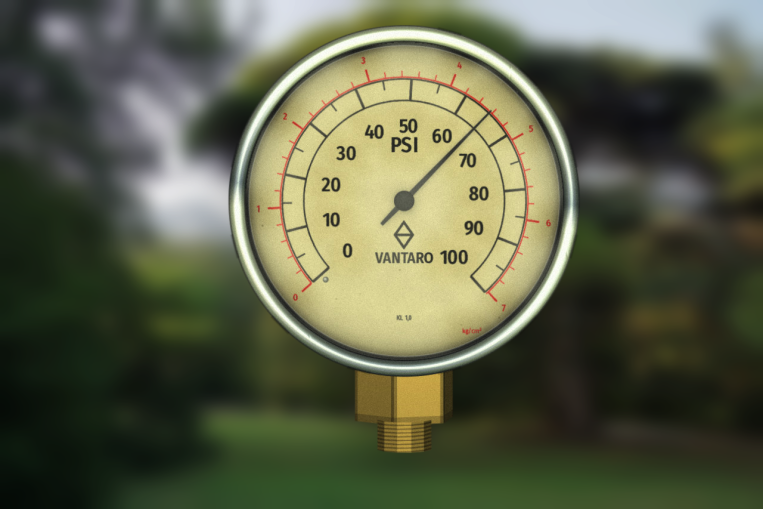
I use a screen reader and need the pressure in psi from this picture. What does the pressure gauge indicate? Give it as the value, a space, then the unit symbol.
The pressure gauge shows 65 psi
